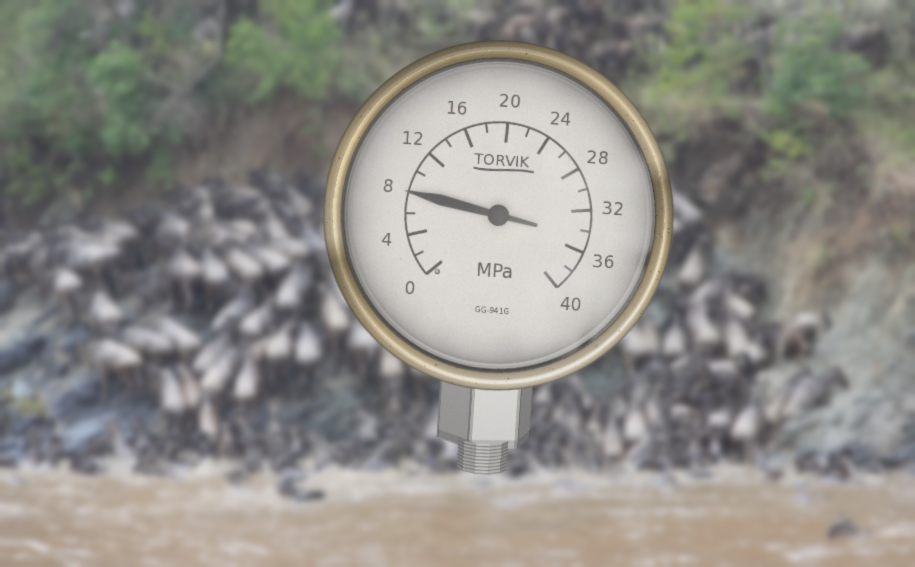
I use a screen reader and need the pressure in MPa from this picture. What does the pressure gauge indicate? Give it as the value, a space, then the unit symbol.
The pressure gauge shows 8 MPa
